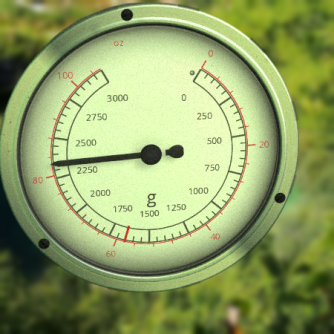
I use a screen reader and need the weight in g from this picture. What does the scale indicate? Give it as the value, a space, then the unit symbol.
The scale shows 2350 g
